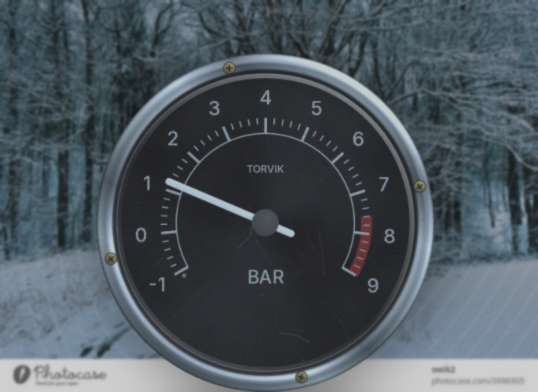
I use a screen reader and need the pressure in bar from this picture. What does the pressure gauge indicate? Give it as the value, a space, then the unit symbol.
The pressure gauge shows 1.2 bar
